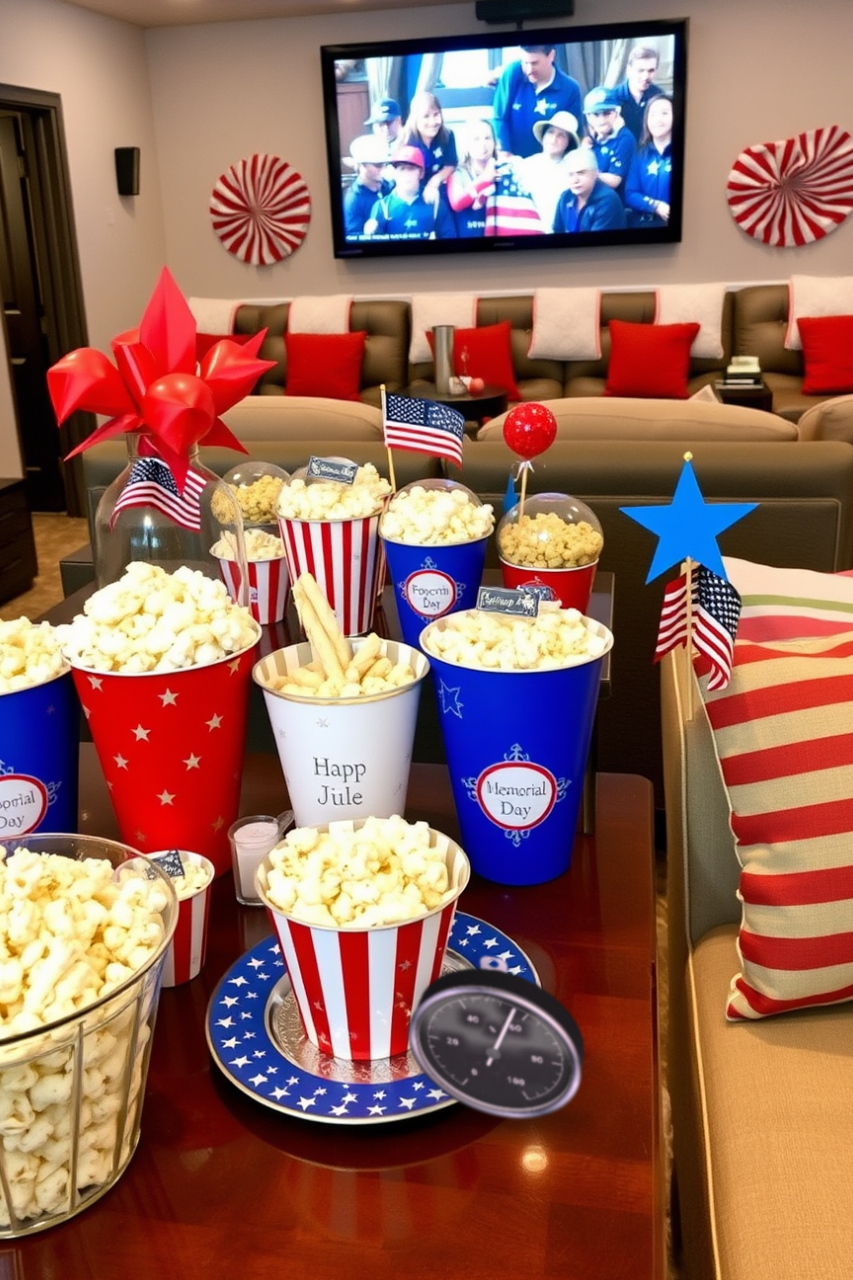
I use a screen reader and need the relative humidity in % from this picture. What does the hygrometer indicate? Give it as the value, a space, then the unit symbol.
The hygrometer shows 56 %
